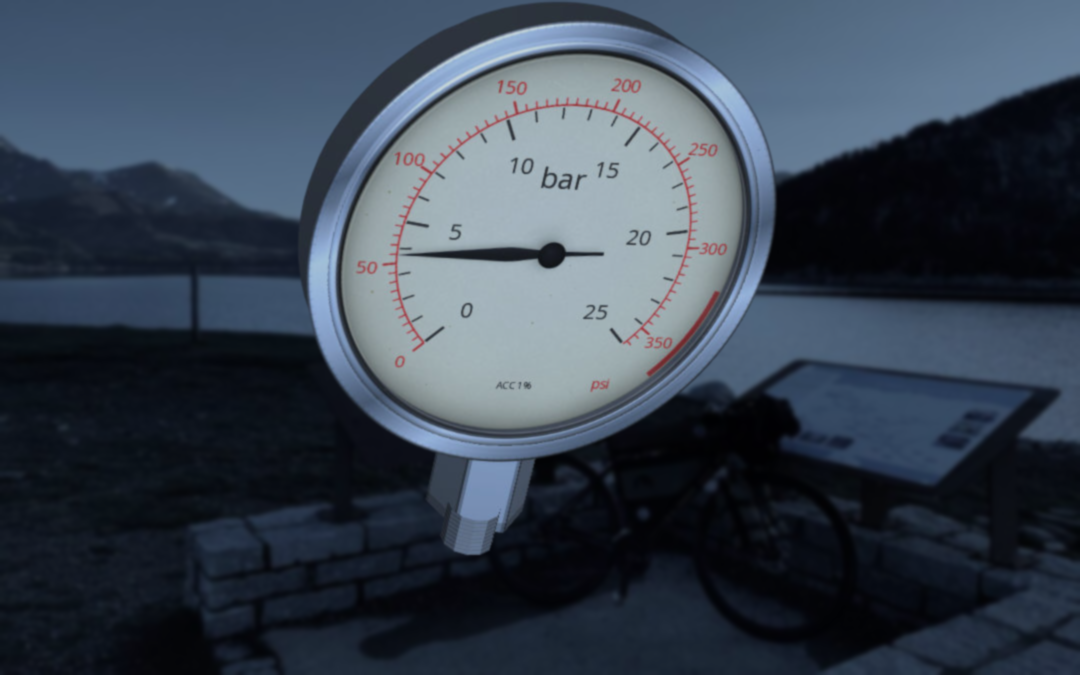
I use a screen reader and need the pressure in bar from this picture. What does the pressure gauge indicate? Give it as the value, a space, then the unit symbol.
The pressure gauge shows 4 bar
